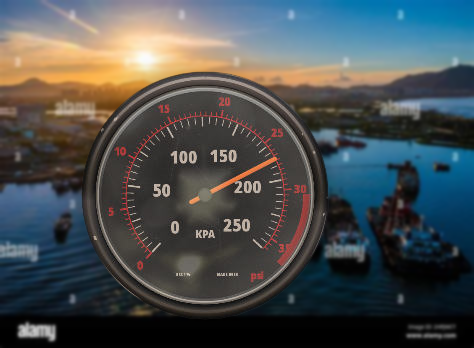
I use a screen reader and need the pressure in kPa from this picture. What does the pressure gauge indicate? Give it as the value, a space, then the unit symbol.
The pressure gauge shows 185 kPa
